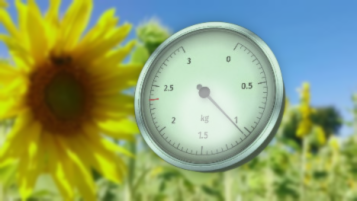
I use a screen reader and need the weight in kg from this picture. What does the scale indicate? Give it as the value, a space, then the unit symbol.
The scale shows 1.05 kg
